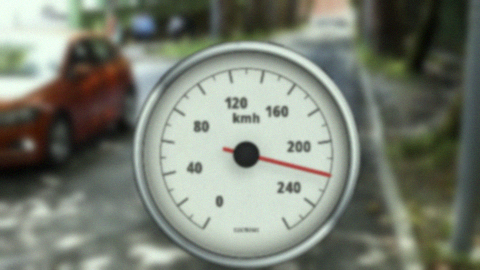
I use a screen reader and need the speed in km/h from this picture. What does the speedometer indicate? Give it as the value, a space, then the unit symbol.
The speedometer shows 220 km/h
